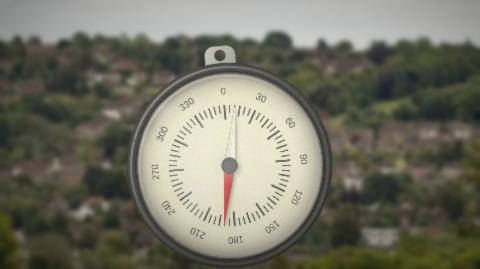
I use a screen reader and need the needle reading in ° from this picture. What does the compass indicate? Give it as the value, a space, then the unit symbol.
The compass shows 190 °
